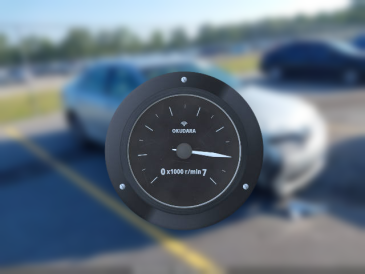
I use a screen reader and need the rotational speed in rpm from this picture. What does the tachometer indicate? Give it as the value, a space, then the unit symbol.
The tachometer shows 6000 rpm
